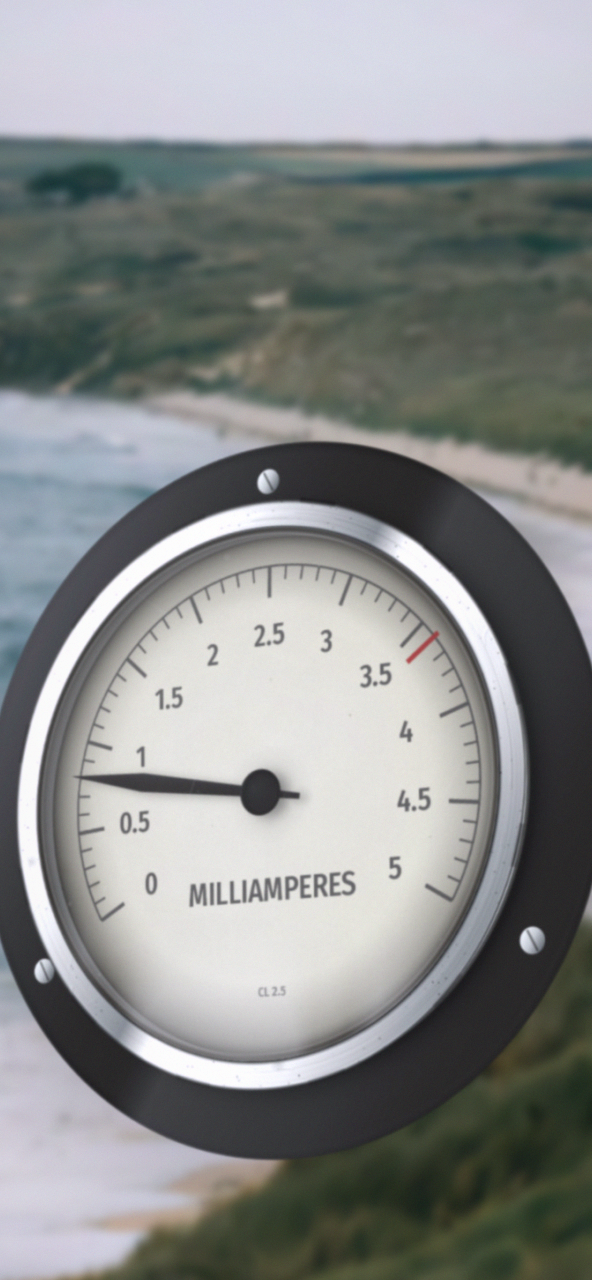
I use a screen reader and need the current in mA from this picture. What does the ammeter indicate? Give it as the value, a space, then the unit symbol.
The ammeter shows 0.8 mA
